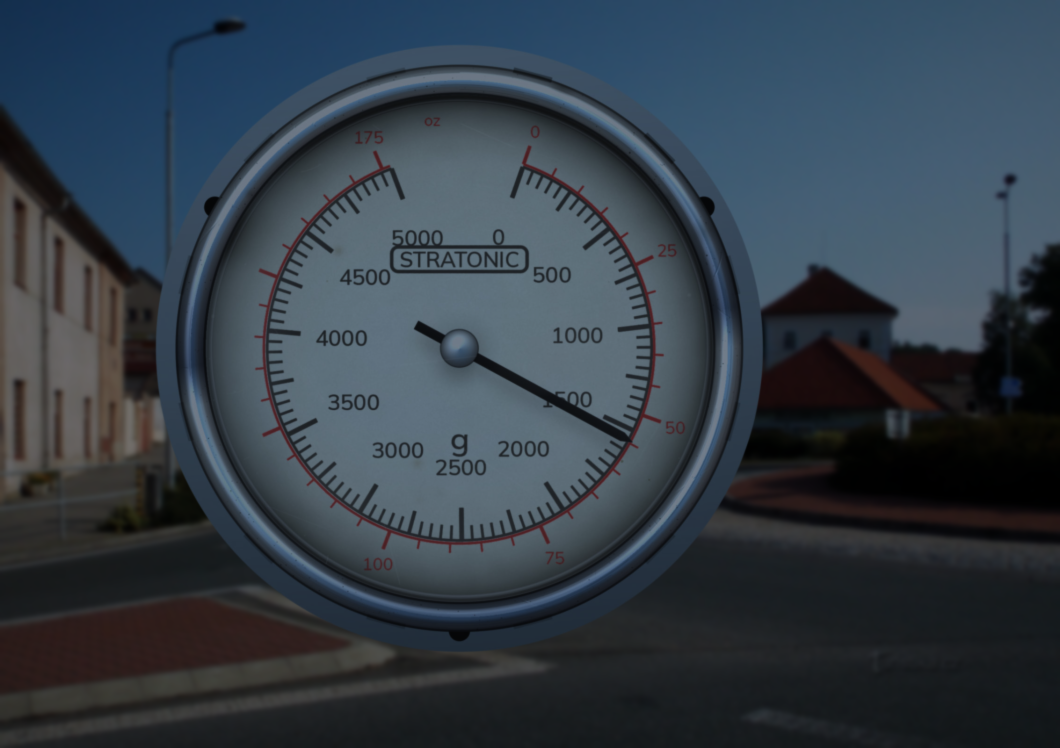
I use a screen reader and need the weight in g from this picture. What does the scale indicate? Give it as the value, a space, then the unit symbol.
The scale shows 1550 g
